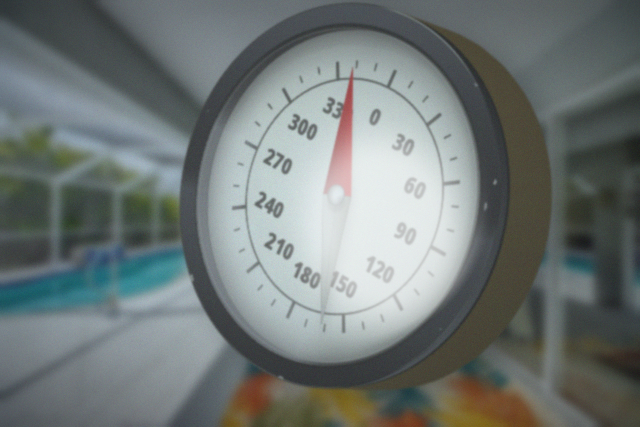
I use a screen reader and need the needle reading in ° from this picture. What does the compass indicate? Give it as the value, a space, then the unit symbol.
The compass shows 340 °
